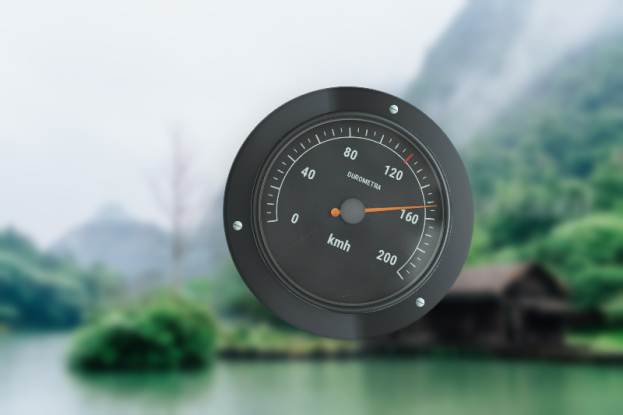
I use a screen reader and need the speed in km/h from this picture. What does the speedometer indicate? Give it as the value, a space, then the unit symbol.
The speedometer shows 152.5 km/h
